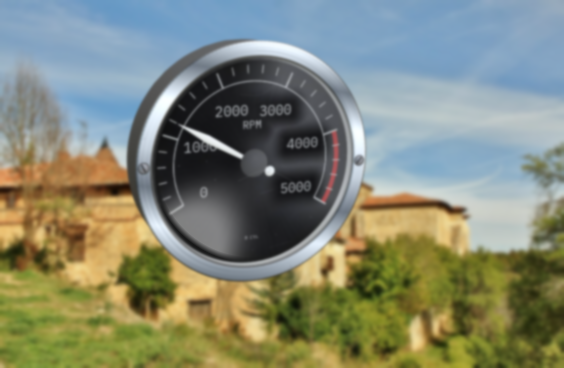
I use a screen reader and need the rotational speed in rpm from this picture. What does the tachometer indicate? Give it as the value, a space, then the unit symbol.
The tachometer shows 1200 rpm
